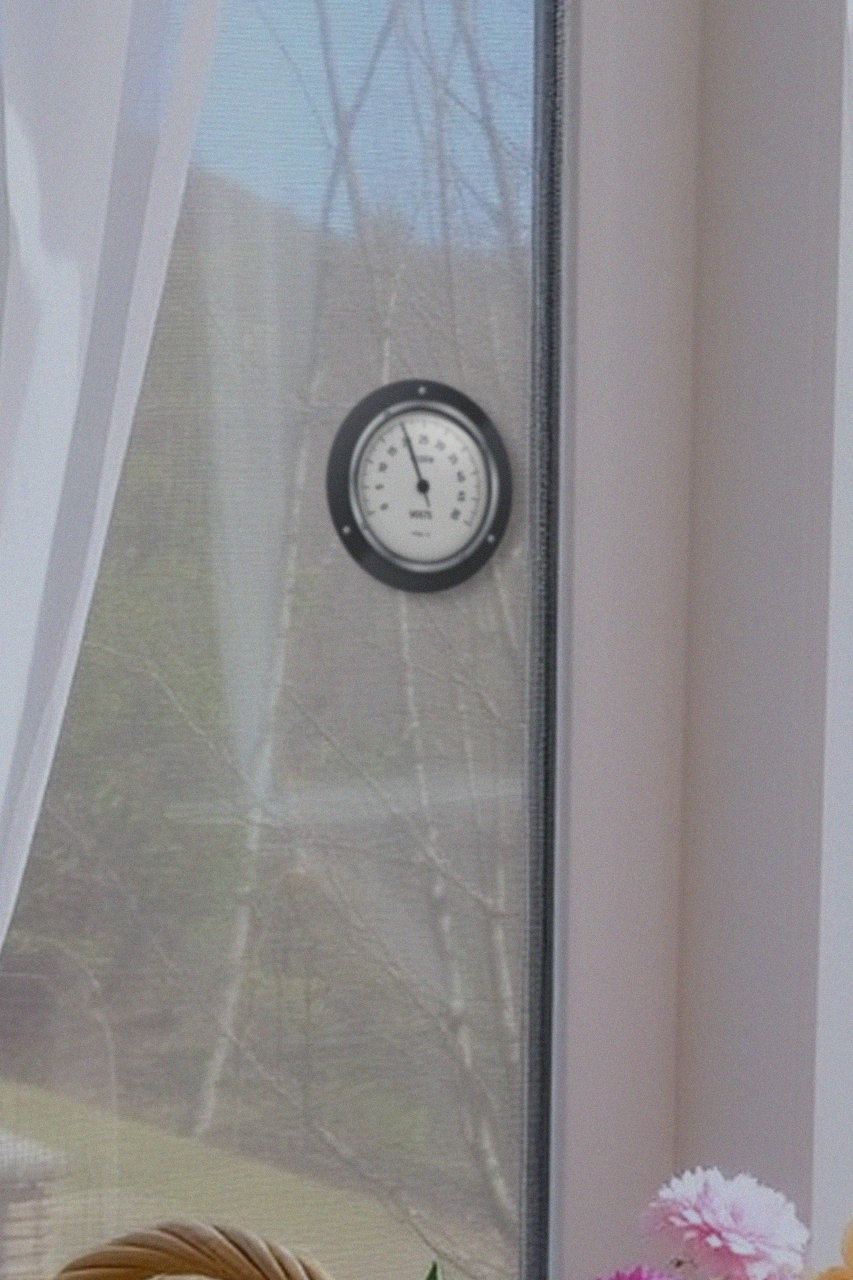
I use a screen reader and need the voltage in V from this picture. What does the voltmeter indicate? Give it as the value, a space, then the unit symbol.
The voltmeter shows 20 V
